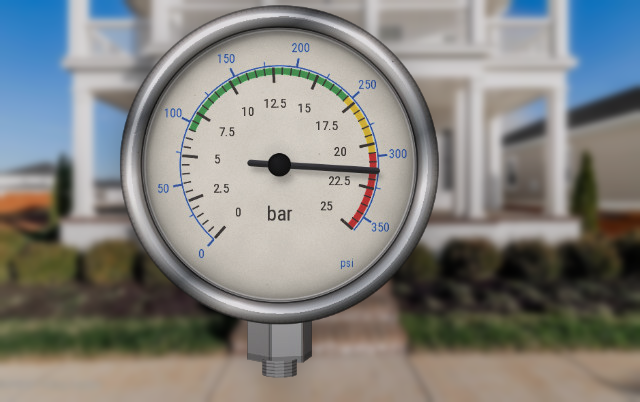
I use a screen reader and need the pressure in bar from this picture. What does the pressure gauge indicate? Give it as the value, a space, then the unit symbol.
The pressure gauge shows 21.5 bar
